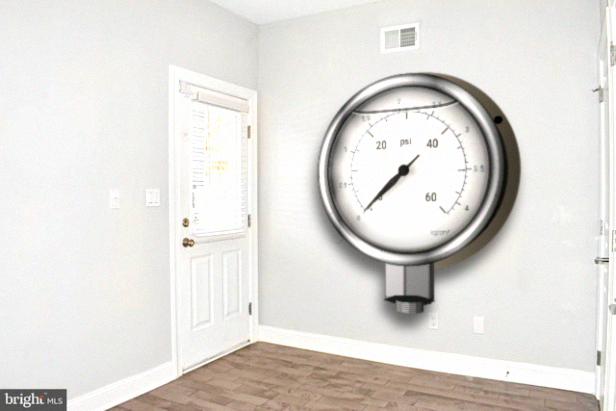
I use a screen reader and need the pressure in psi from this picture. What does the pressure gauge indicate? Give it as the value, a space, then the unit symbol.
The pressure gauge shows 0 psi
